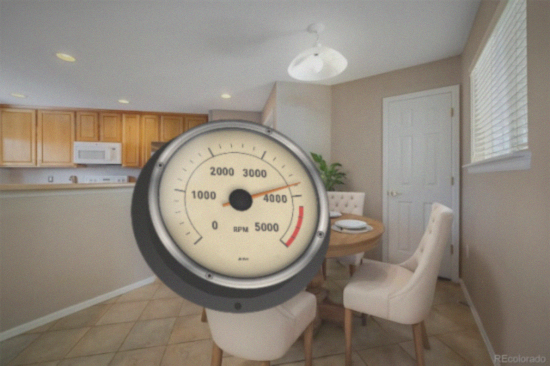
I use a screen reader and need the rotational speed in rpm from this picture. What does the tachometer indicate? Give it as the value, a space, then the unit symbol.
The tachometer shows 3800 rpm
